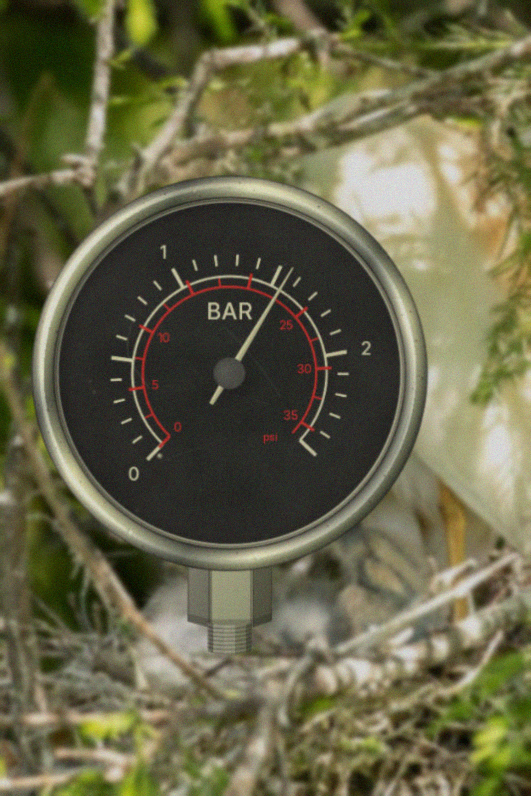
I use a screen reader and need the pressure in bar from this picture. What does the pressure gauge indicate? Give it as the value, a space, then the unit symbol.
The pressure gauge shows 1.55 bar
